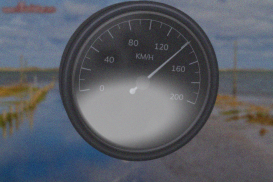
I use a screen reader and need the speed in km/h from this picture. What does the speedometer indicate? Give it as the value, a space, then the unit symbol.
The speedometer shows 140 km/h
